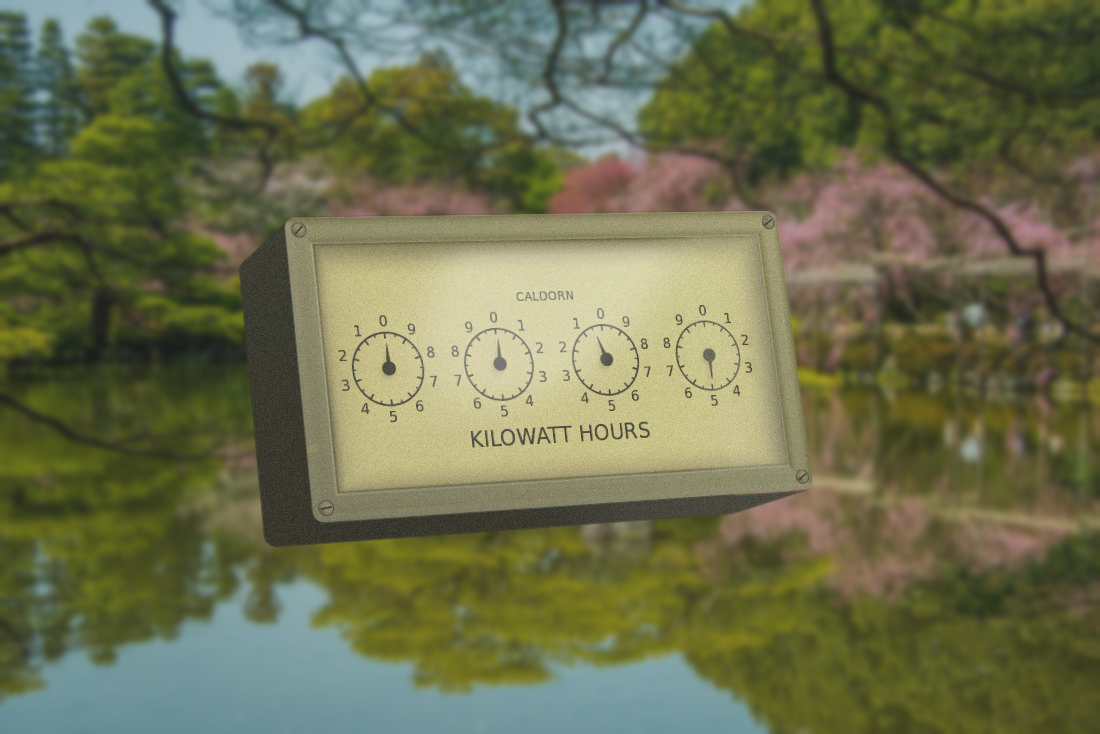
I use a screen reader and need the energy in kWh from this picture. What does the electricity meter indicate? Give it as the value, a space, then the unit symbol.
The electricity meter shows 5 kWh
